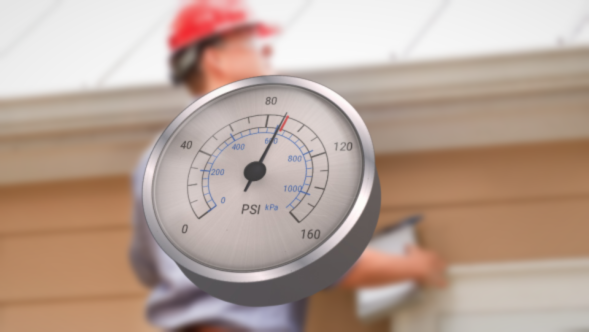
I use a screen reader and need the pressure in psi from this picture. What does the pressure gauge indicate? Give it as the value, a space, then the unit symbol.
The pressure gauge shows 90 psi
